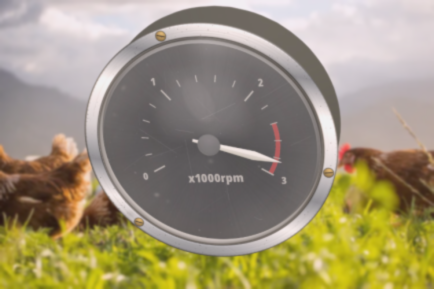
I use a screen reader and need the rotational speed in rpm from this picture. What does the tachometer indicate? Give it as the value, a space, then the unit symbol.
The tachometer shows 2800 rpm
